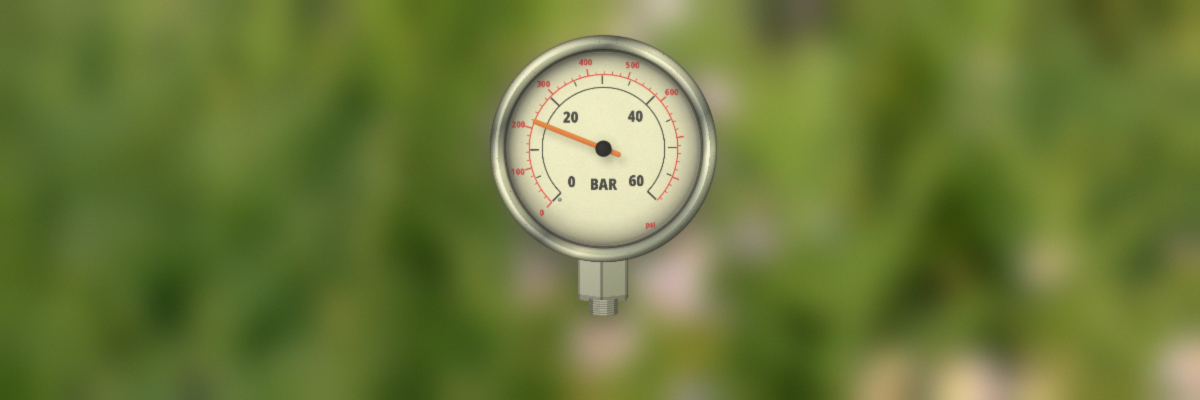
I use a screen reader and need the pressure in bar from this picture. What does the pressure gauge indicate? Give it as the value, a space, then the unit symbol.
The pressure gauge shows 15 bar
